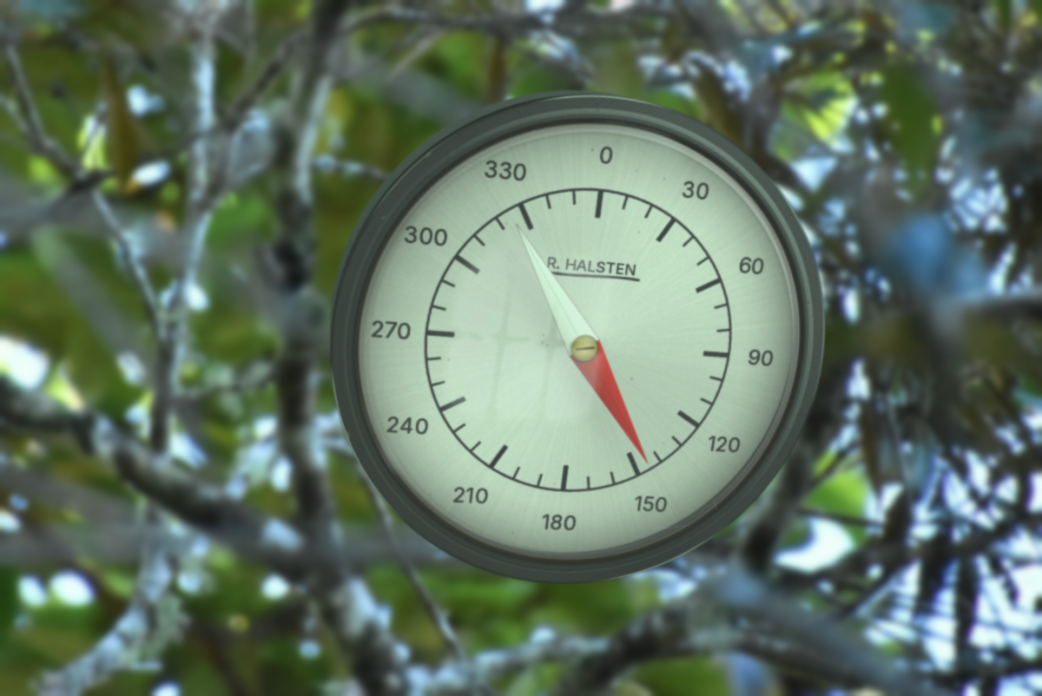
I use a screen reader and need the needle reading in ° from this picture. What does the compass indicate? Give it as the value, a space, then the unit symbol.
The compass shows 145 °
